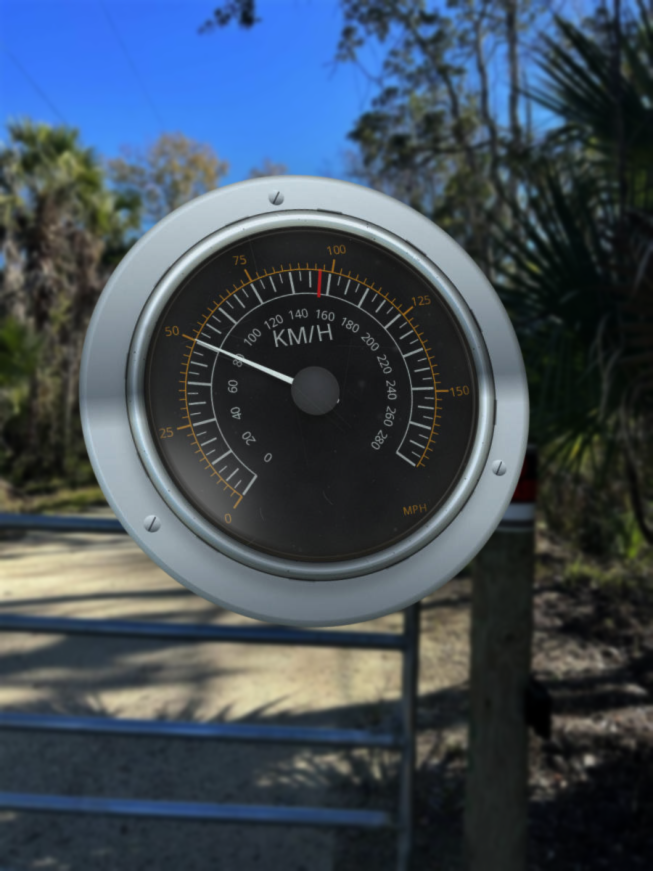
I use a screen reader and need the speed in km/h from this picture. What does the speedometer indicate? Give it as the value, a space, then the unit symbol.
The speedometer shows 80 km/h
